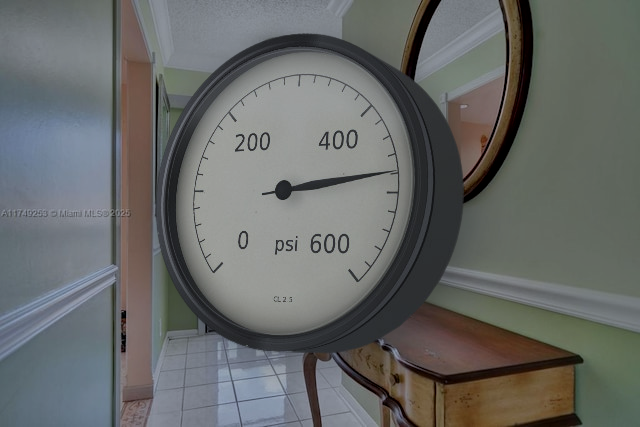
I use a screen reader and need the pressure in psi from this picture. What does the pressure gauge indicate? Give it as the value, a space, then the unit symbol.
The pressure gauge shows 480 psi
